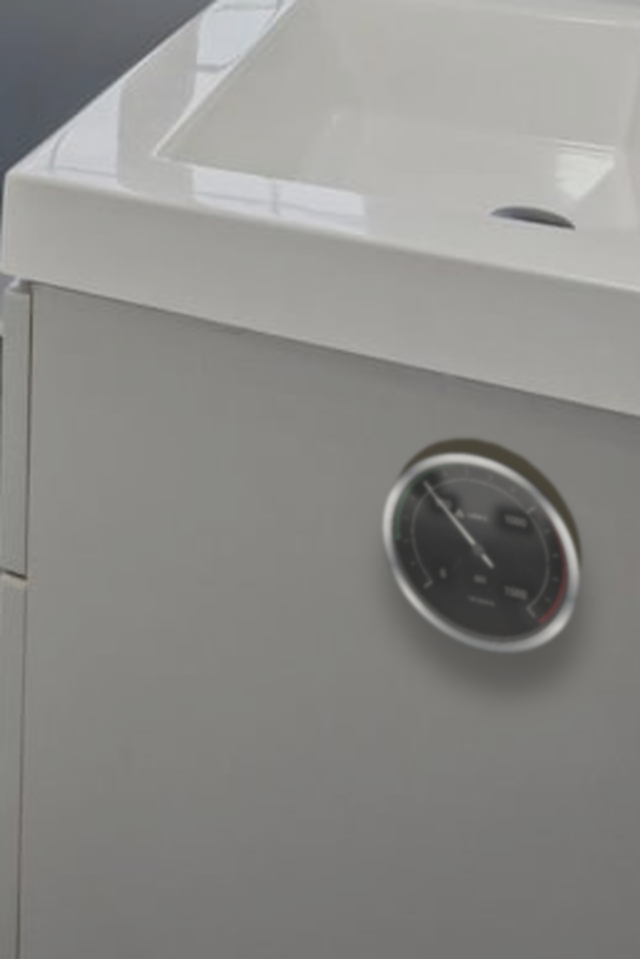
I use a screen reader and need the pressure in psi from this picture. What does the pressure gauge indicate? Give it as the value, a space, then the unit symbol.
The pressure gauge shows 500 psi
